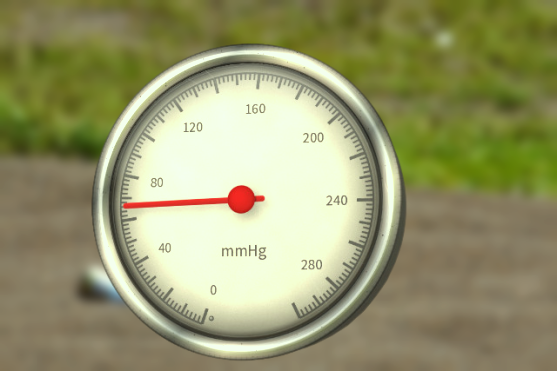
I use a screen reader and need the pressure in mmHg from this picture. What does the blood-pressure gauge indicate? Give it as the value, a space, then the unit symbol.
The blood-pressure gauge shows 66 mmHg
